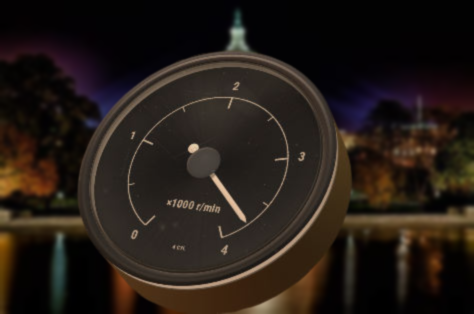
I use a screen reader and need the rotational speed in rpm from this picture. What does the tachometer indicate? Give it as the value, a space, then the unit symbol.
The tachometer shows 3750 rpm
